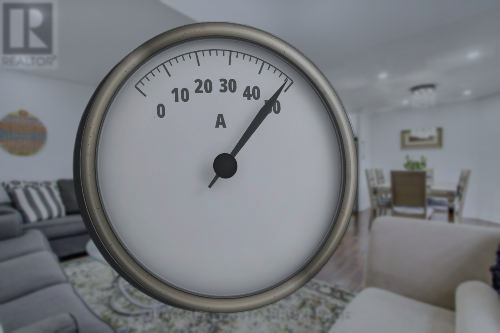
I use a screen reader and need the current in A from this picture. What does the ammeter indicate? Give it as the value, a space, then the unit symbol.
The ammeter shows 48 A
